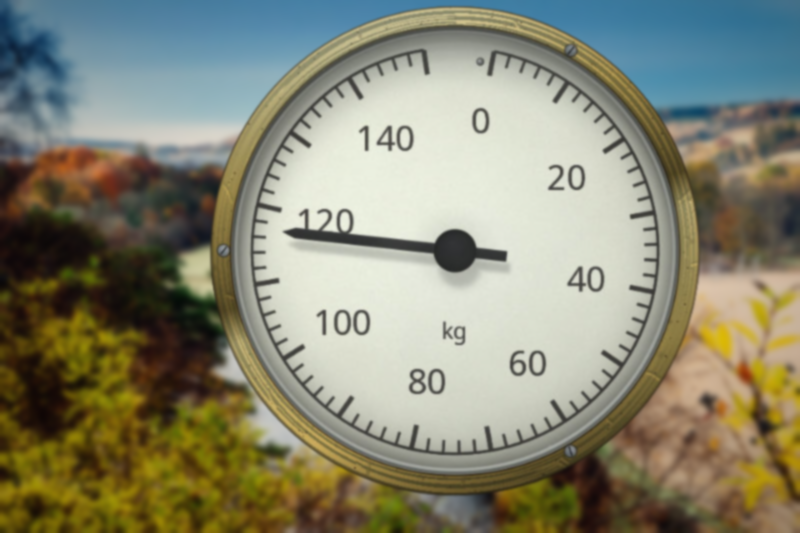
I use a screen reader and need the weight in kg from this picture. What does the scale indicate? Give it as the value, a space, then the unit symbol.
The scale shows 117 kg
